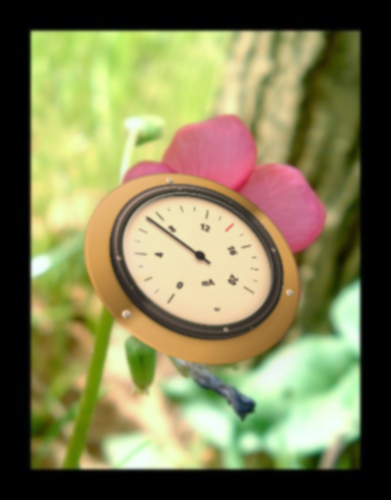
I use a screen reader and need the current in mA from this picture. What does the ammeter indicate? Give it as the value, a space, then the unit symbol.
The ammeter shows 7 mA
